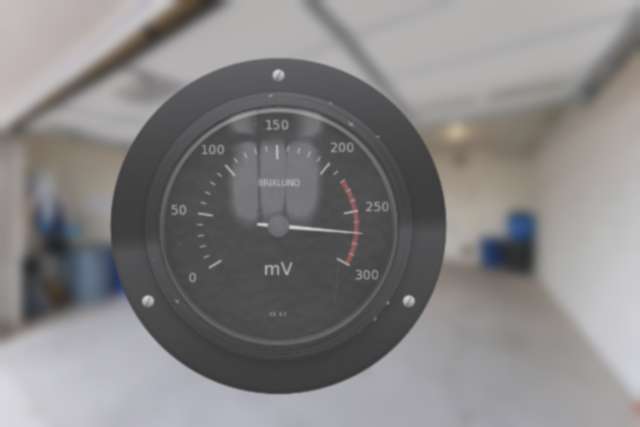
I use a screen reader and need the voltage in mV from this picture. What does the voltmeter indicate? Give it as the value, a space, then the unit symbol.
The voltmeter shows 270 mV
